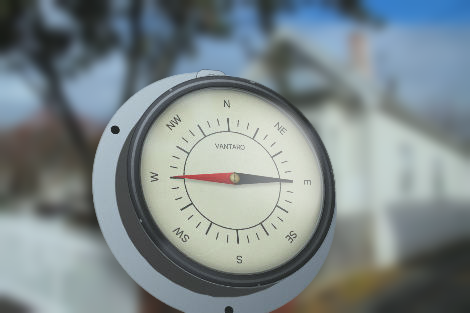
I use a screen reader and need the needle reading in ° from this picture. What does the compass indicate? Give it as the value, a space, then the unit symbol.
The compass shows 270 °
